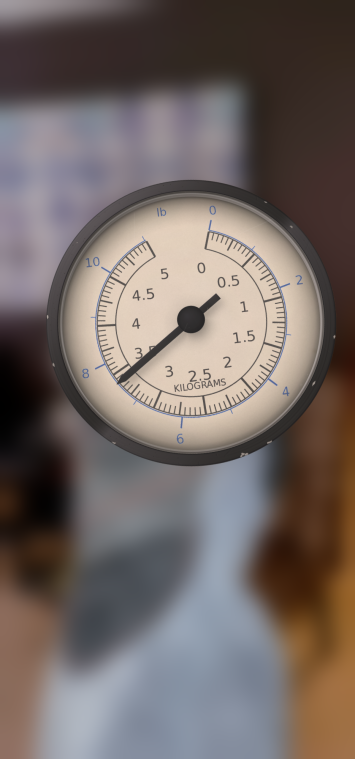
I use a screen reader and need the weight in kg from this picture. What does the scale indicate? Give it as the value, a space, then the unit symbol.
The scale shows 3.4 kg
